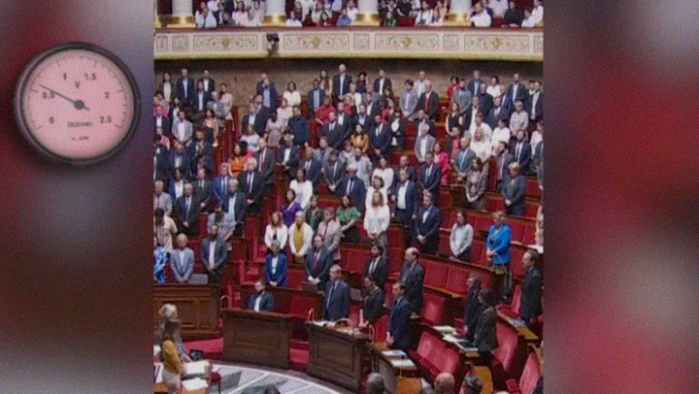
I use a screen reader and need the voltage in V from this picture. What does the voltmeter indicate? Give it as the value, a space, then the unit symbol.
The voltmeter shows 0.6 V
